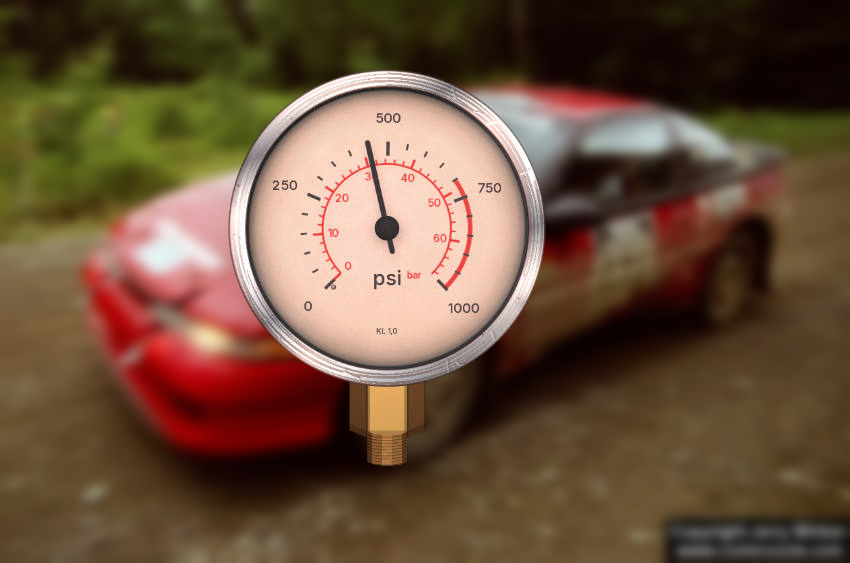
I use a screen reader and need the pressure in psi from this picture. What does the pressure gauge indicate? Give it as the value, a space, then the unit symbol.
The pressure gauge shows 450 psi
